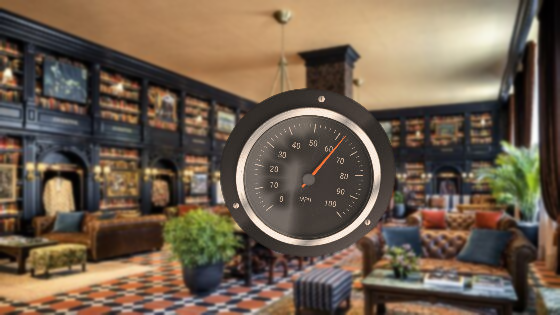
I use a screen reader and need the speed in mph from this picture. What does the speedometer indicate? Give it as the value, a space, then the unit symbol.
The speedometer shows 62 mph
